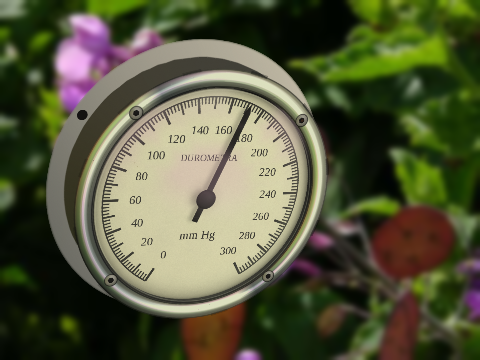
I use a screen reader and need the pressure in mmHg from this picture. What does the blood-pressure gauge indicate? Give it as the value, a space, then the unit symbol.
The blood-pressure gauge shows 170 mmHg
